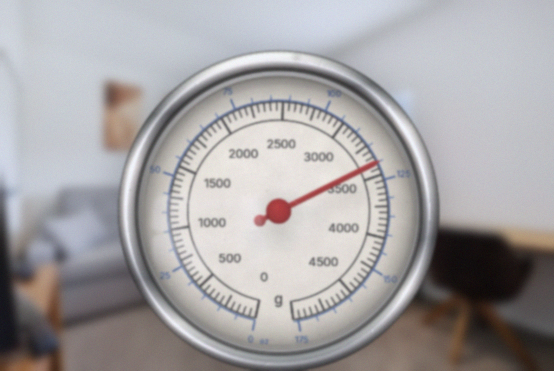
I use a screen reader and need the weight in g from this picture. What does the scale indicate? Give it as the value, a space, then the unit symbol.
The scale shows 3400 g
